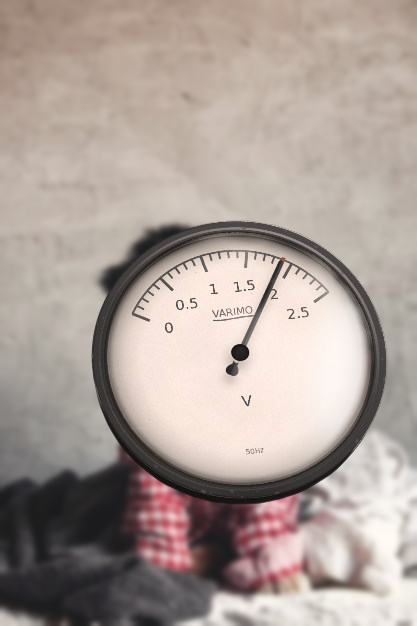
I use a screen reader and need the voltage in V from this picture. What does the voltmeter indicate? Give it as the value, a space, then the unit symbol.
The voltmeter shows 1.9 V
